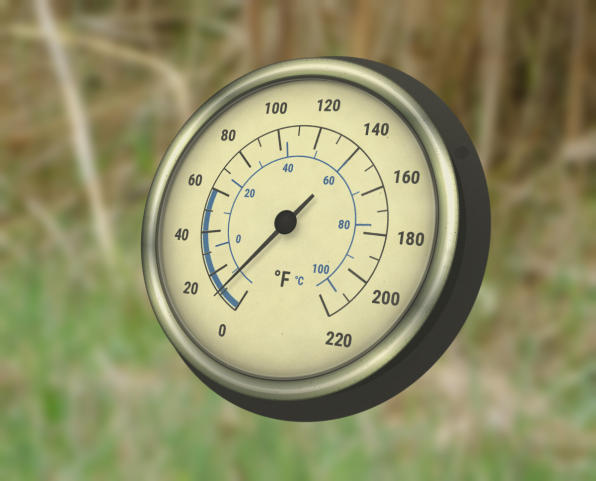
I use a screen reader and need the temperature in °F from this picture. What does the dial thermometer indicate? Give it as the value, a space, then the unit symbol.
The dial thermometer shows 10 °F
